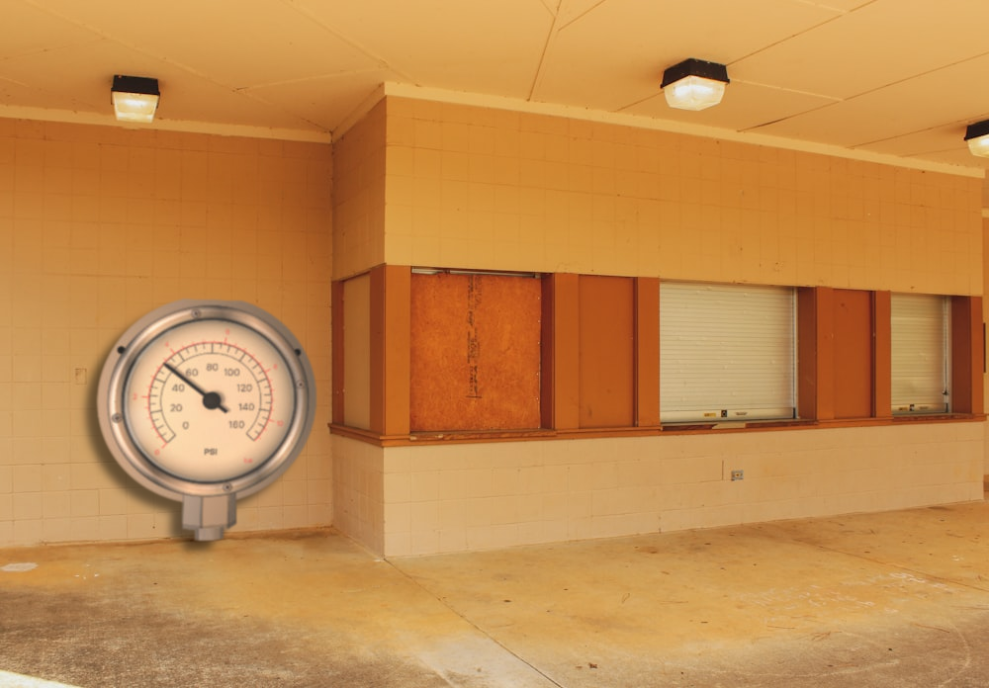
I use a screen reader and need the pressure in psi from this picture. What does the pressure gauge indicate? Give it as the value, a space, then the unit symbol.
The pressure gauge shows 50 psi
